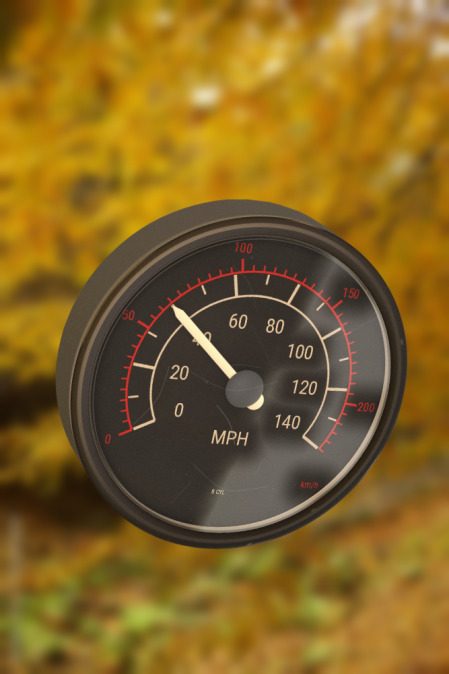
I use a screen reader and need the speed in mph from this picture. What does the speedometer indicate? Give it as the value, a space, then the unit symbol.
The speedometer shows 40 mph
